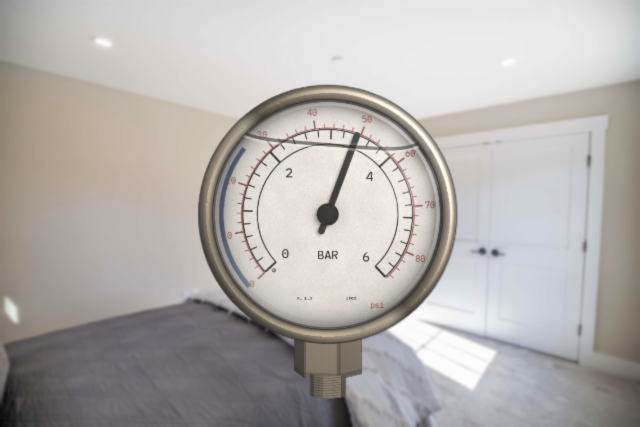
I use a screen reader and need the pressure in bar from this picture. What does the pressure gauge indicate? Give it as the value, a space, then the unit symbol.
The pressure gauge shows 3.4 bar
